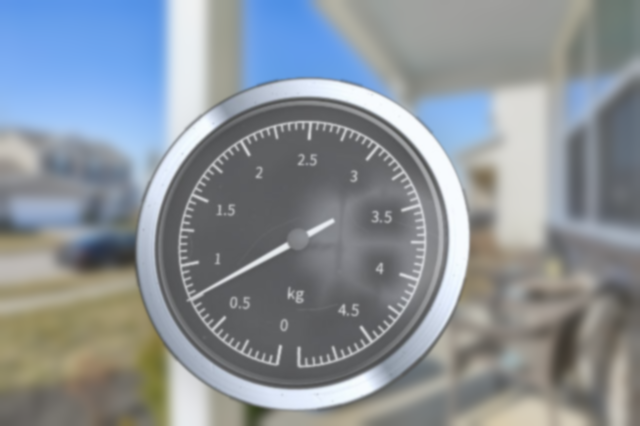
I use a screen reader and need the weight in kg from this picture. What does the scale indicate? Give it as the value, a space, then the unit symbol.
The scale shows 0.75 kg
